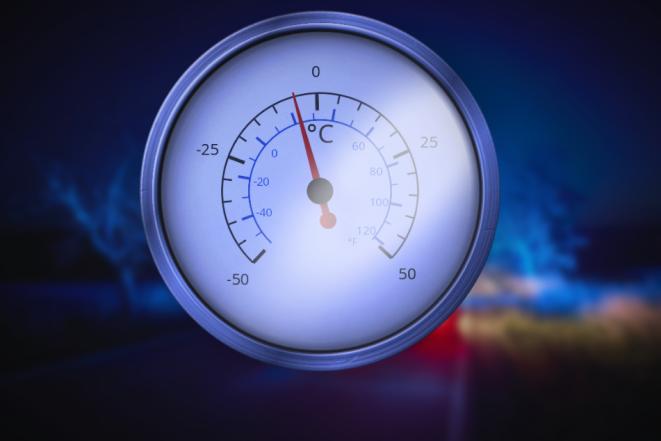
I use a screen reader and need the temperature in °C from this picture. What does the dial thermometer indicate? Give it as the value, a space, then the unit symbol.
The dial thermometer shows -5 °C
